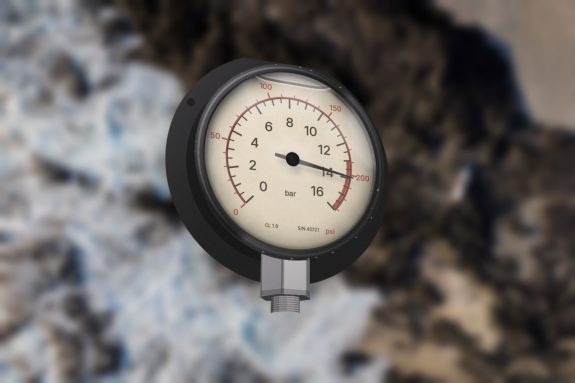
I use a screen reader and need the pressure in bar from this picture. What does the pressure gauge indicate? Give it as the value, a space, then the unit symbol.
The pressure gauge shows 14 bar
